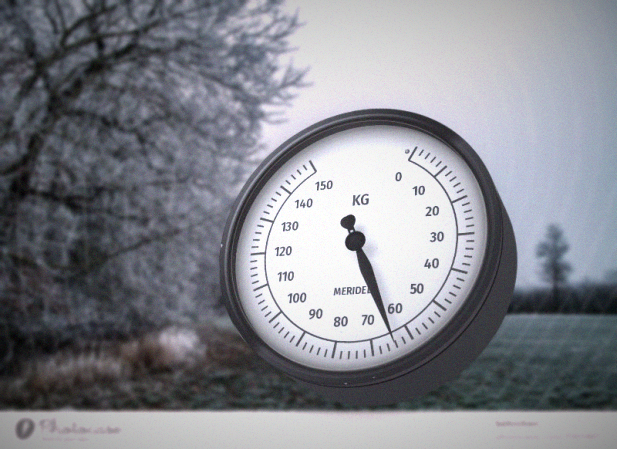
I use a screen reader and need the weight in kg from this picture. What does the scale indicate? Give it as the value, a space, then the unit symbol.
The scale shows 64 kg
